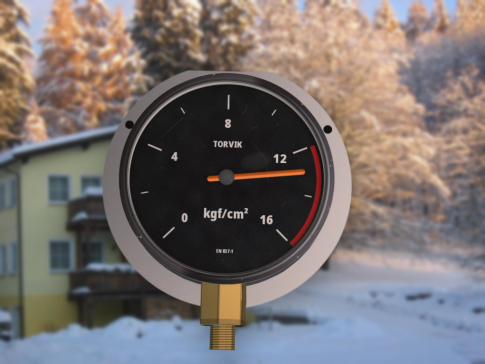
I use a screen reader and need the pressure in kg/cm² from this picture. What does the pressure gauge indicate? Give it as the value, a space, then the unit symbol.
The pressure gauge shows 13 kg/cm²
